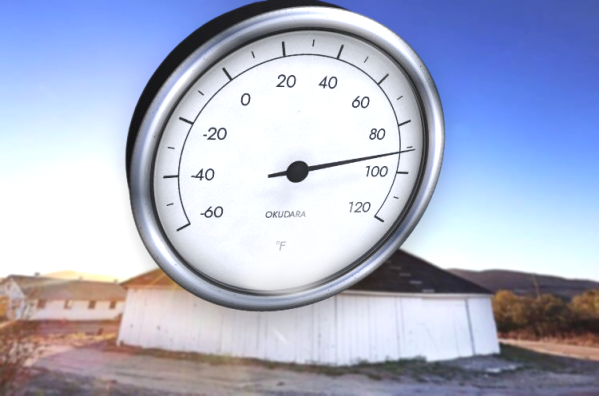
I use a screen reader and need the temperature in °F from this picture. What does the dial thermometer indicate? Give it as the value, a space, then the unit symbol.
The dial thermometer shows 90 °F
